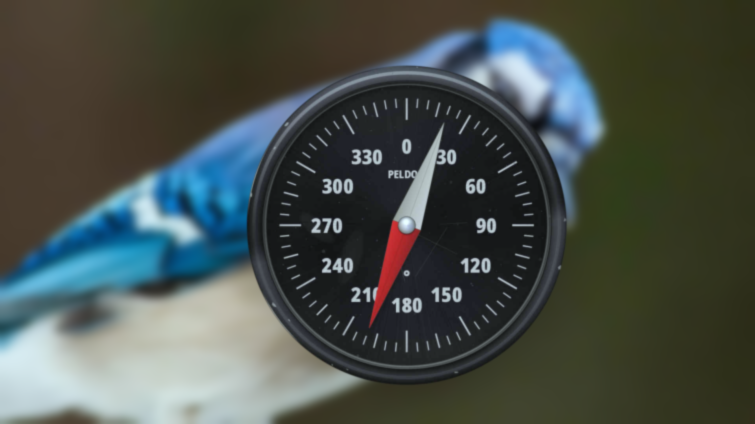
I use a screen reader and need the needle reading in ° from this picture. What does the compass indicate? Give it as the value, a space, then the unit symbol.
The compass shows 200 °
